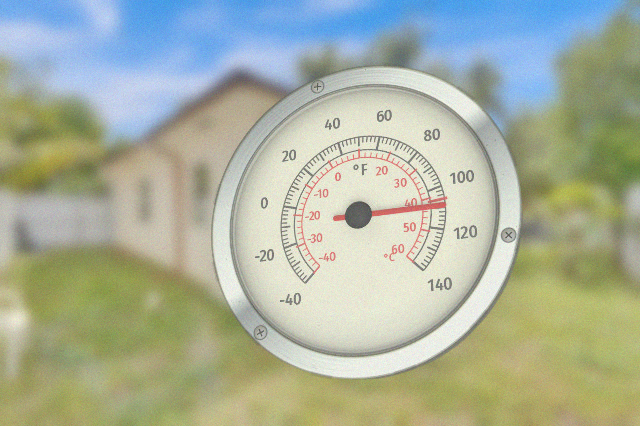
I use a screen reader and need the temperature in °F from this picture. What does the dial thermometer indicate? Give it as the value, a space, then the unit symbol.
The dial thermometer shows 110 °F
